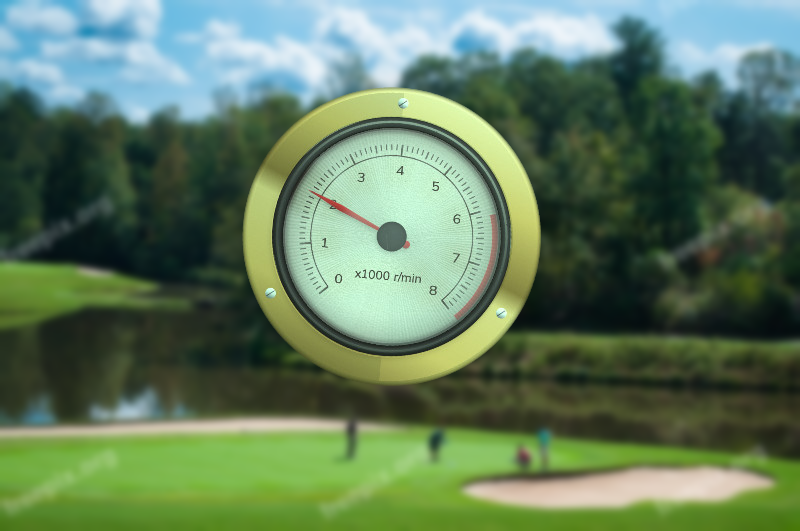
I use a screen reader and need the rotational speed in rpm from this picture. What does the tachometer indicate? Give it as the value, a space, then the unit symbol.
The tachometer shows 2000 rpm
